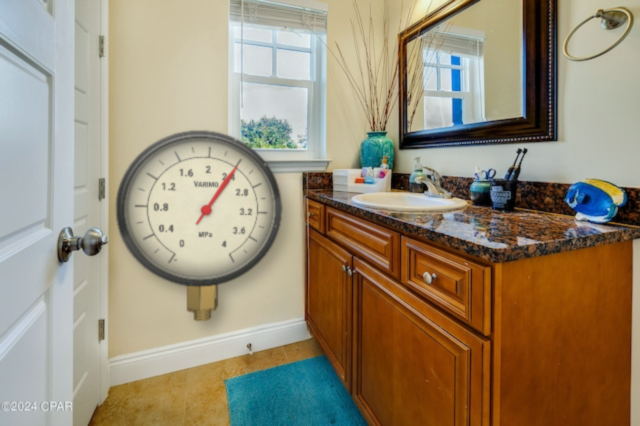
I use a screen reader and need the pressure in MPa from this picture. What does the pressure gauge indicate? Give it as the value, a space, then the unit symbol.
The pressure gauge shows 2.4 MPa
